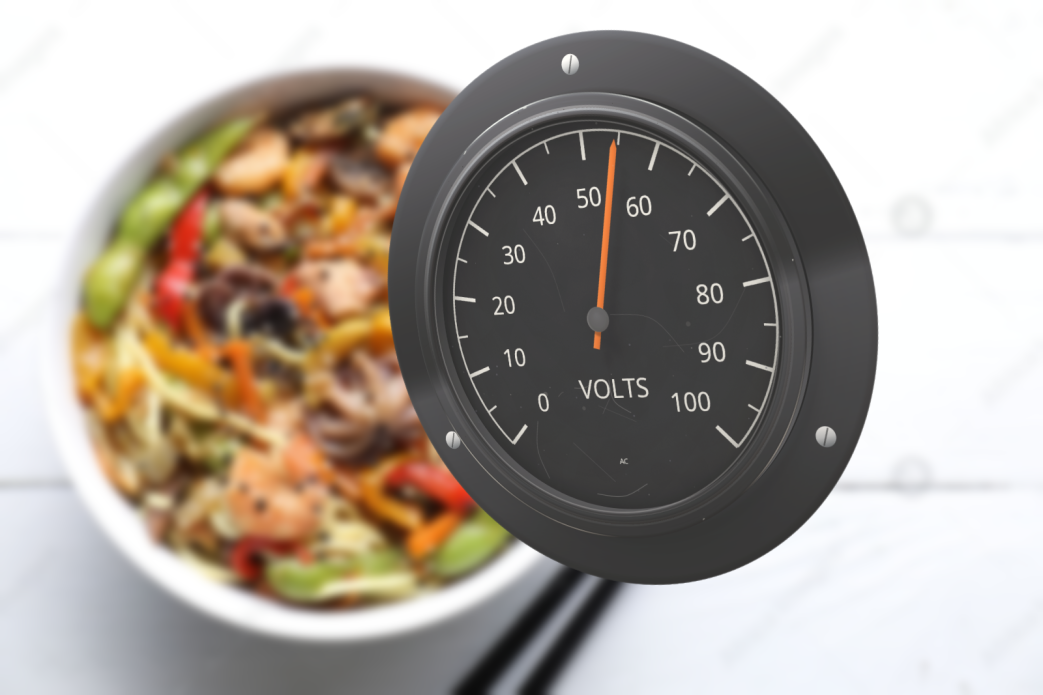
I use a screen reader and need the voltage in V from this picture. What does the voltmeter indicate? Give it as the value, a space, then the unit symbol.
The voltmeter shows 55 V
